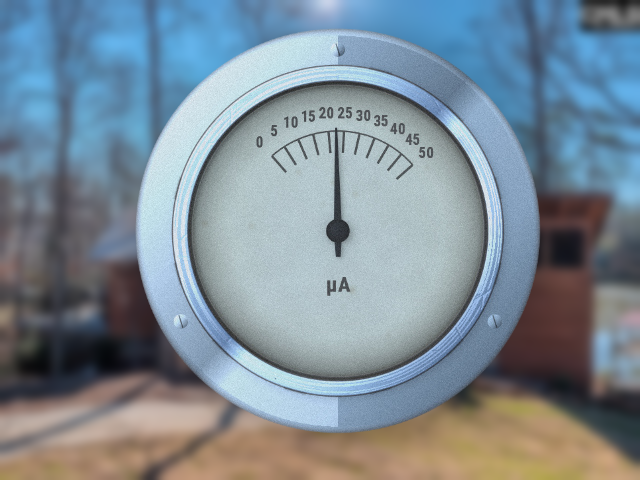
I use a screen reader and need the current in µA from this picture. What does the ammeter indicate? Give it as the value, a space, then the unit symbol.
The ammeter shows 22.5 µA
